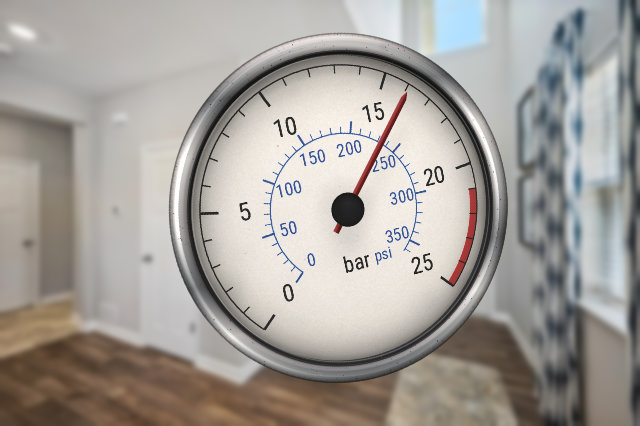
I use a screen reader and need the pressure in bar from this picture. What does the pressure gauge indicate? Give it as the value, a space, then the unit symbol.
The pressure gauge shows 16 bar
